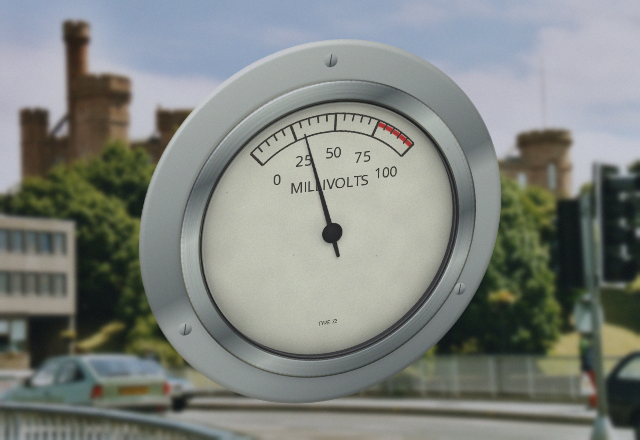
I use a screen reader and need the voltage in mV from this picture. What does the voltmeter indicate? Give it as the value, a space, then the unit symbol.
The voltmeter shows 30 mV
